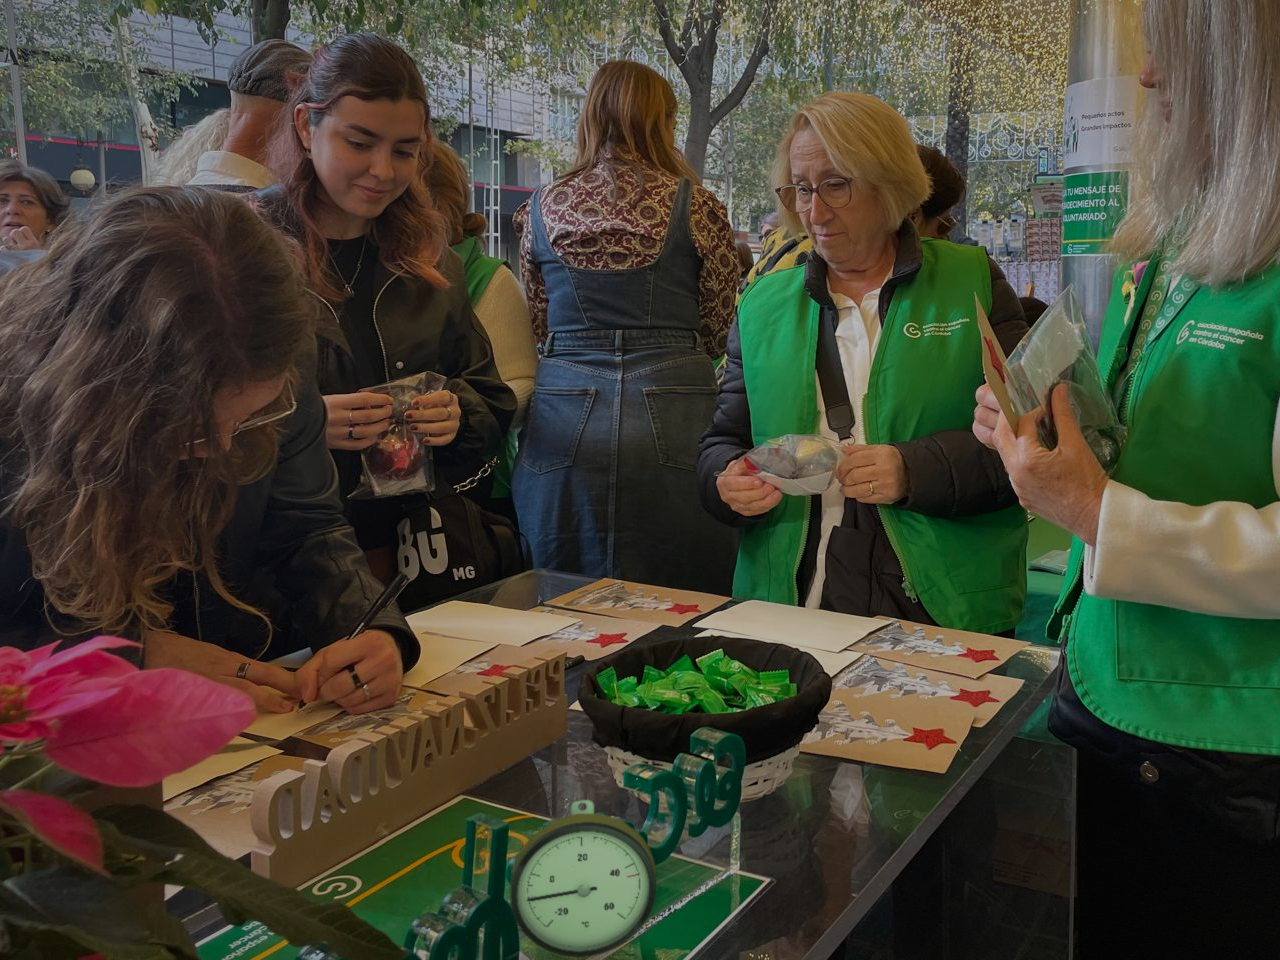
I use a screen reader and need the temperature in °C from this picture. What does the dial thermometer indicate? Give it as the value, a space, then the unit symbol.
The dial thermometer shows -8 °C
